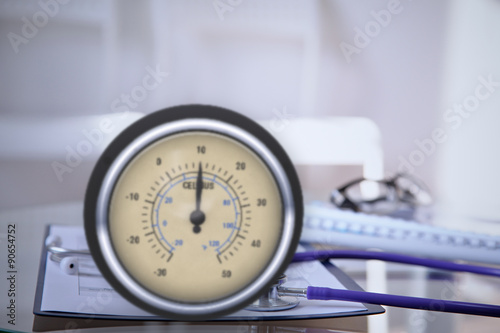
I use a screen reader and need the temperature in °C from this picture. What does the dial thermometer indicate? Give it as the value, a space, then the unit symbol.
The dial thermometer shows 10 °C
